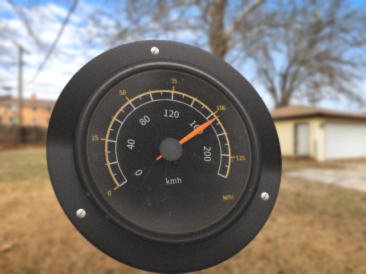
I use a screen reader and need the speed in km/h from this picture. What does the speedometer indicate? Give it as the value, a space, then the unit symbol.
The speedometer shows 165 km/h
